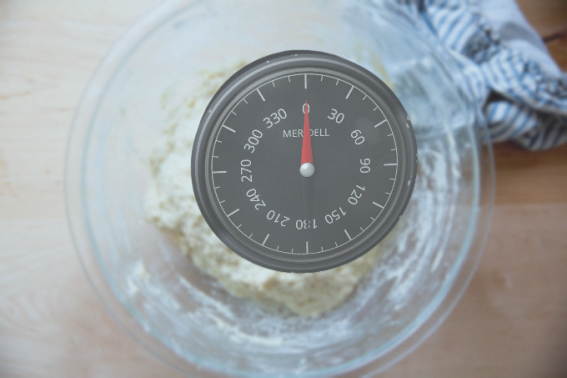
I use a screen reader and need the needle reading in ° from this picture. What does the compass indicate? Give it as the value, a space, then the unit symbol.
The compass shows 0 °
